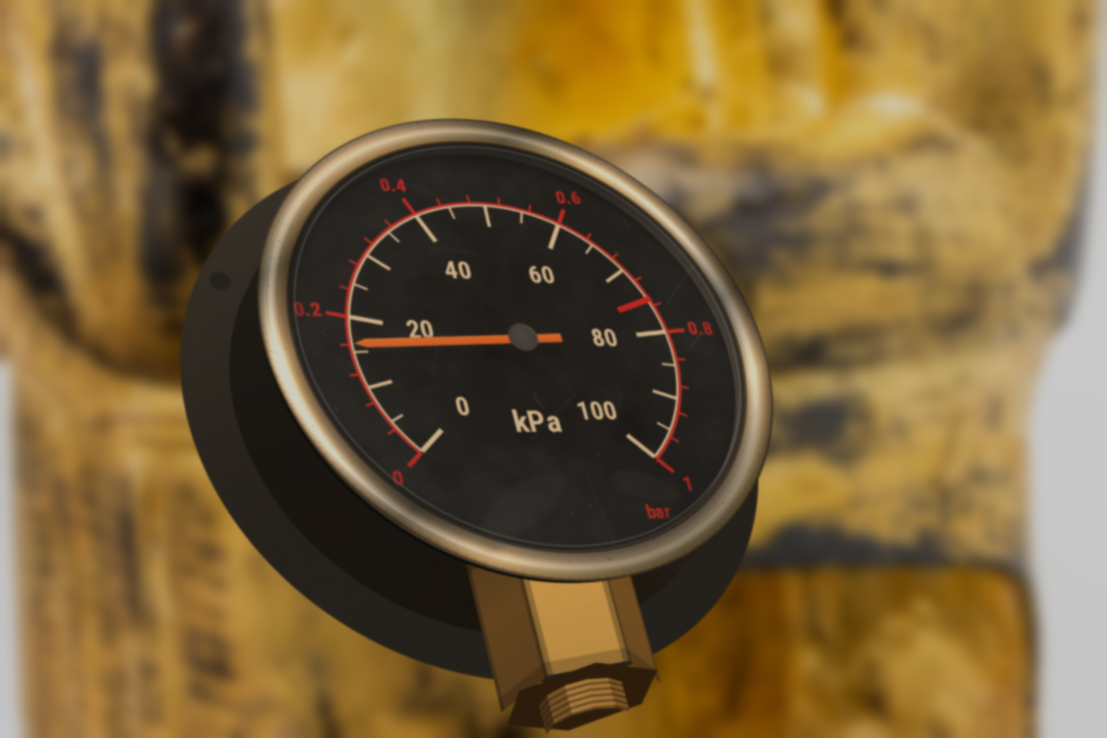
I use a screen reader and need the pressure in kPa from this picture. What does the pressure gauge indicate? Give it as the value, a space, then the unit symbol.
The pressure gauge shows 15 kPa
